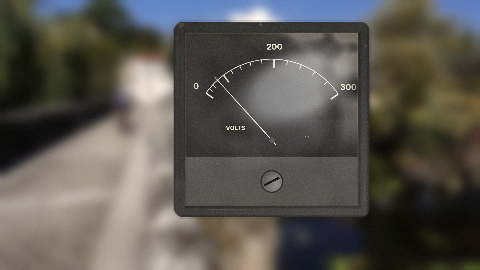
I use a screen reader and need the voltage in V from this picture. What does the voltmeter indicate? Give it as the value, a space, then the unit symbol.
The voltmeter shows 80 V
